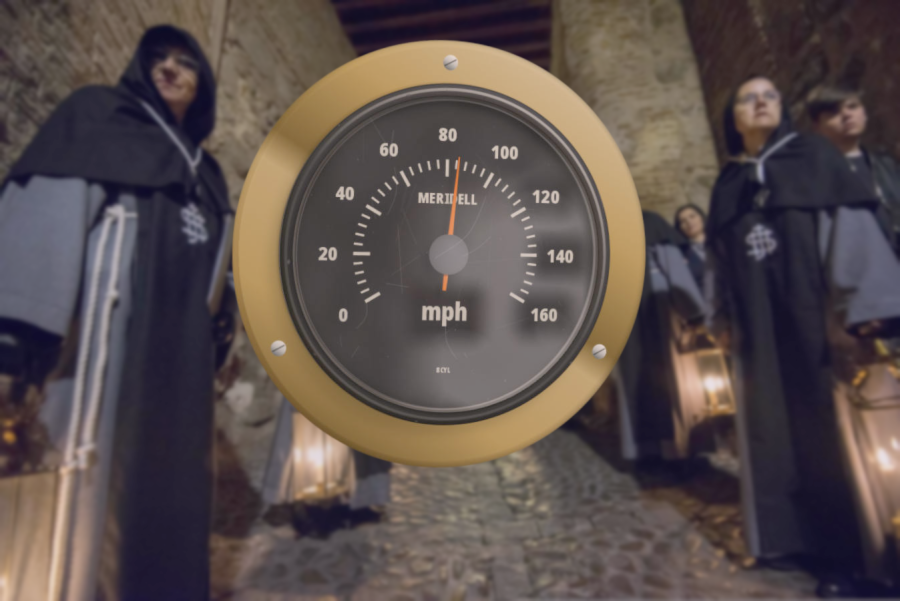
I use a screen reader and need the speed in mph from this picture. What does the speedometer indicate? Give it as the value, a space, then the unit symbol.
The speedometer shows 84 mph
